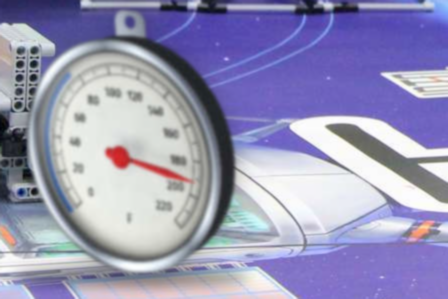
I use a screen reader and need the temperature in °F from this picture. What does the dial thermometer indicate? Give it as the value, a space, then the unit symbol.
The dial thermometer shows 190 °F
